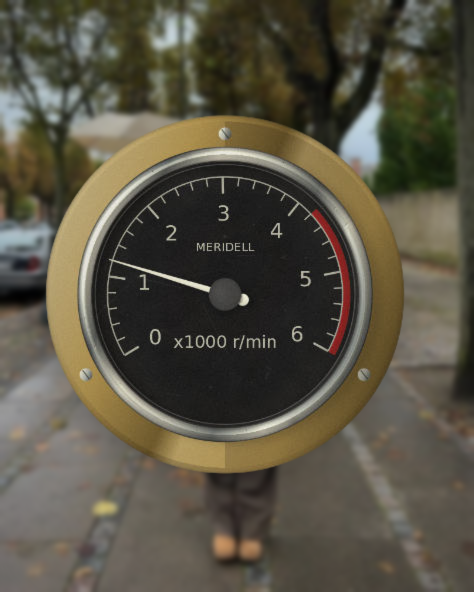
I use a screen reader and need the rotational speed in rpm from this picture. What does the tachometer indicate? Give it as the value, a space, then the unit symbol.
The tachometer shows 1200 rpm
